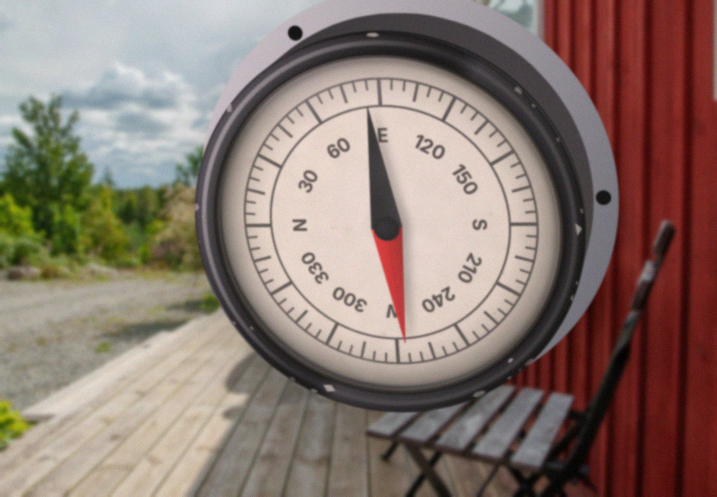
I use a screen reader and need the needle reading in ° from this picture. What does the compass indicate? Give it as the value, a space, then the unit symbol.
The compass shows 265 °
